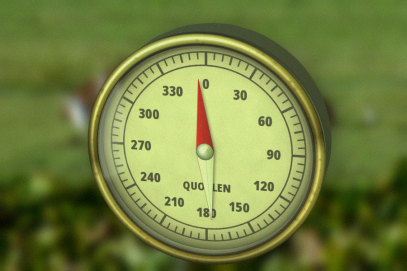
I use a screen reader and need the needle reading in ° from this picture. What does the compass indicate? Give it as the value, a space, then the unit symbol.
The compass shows 355 °
